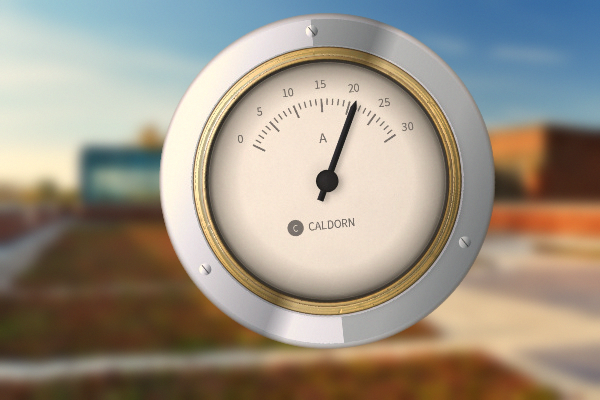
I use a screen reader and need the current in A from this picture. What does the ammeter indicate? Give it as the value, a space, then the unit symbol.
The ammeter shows 21 A
